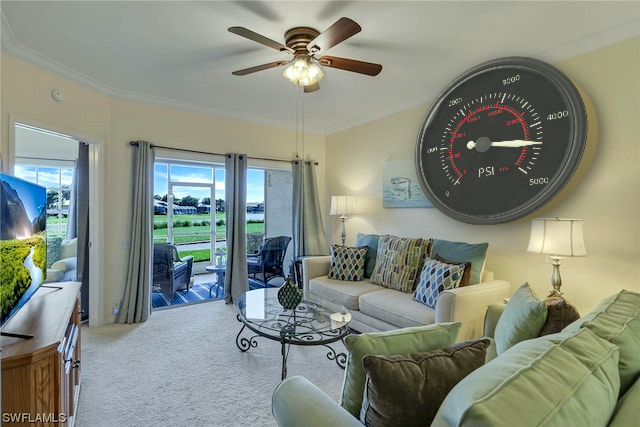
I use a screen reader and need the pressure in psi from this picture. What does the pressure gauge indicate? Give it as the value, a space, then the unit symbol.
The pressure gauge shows 4400 psi
